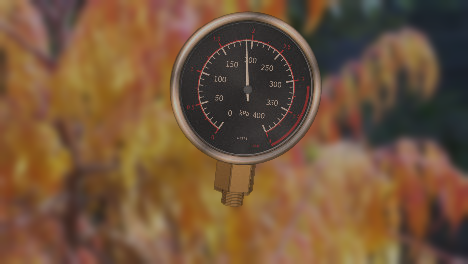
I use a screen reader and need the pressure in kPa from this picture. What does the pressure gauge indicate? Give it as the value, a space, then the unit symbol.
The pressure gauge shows 190 kPa
